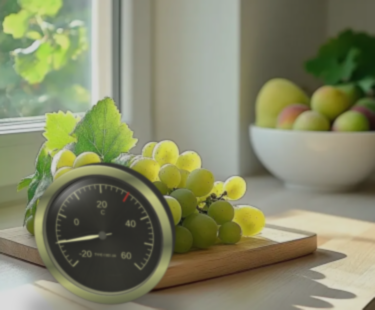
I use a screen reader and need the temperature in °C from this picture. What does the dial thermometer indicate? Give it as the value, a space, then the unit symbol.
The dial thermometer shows -10 °C
